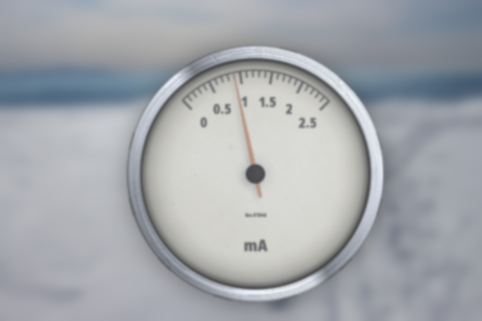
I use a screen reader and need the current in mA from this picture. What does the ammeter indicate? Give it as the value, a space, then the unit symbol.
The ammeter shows 0.9 mA
